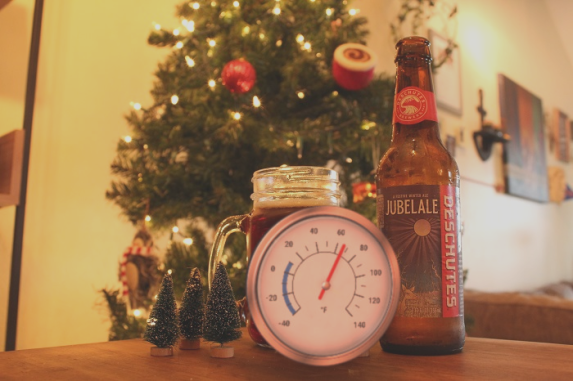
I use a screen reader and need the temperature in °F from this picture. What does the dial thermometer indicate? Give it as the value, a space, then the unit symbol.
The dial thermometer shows 65 °F
